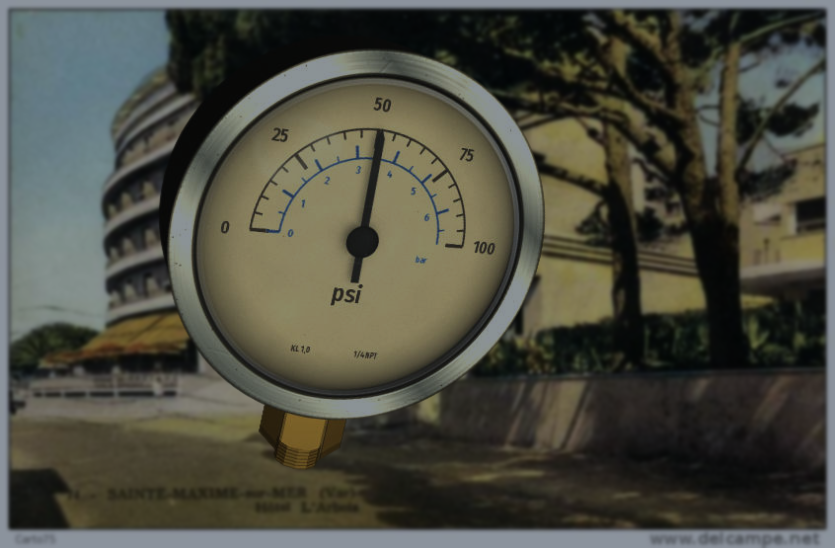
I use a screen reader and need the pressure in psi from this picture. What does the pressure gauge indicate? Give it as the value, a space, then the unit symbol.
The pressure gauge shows 50 psi
